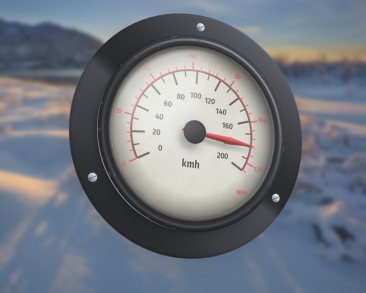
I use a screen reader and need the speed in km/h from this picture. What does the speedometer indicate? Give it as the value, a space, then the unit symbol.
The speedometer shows 180 km/h
